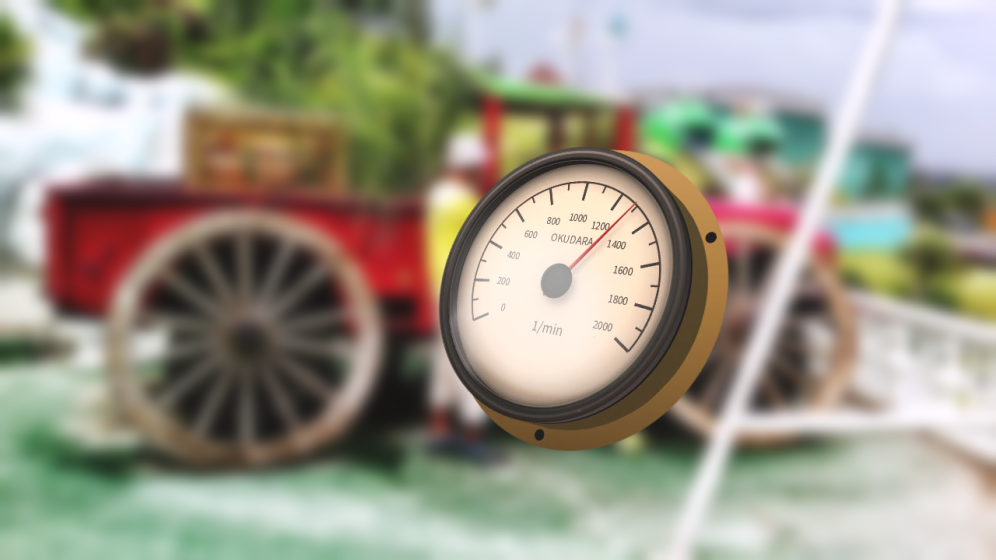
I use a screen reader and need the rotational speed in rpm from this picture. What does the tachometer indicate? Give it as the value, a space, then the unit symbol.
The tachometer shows 1300 rpm
